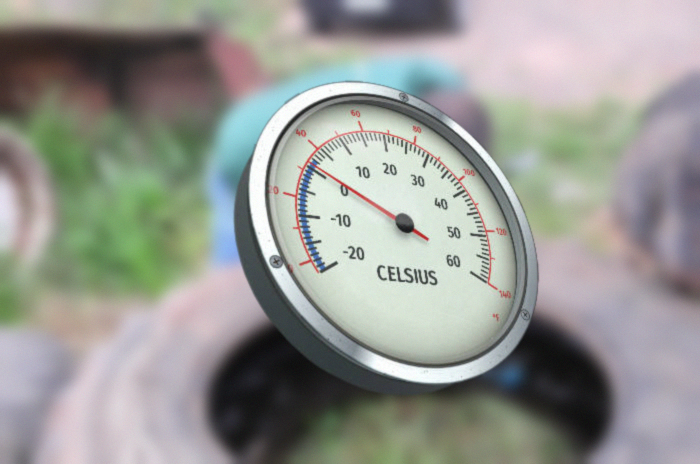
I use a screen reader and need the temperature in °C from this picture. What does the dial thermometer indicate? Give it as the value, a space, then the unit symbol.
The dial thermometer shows 0 °C
